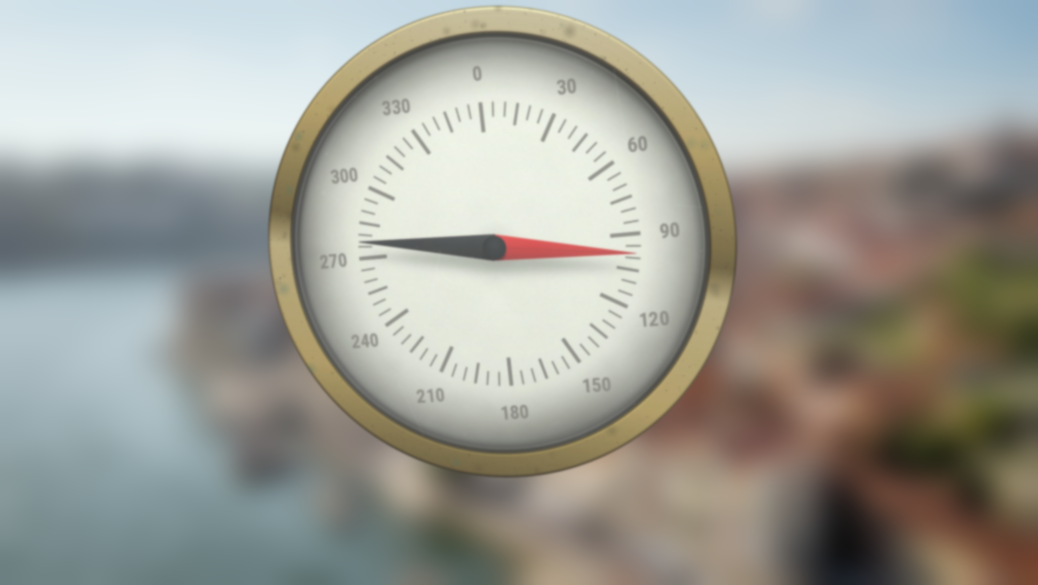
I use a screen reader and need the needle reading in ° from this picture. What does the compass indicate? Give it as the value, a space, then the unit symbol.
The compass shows 97.5 °
